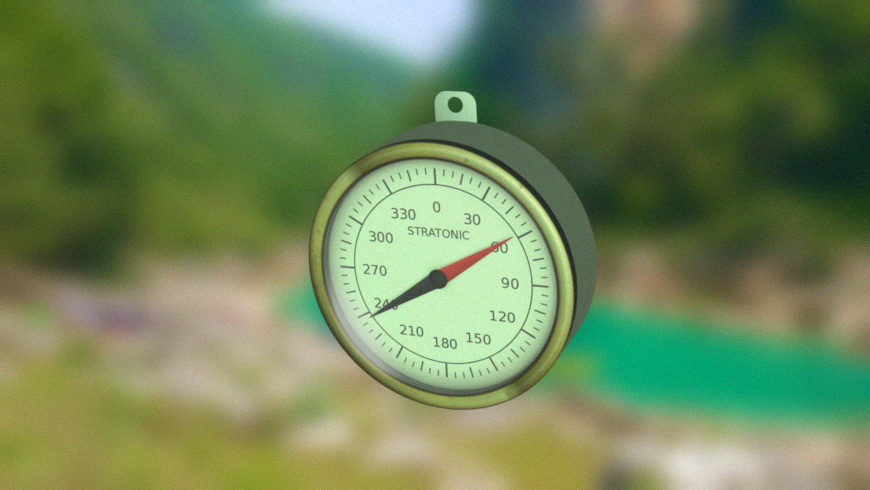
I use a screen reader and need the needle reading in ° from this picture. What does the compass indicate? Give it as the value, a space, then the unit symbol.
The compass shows 57.5 °
